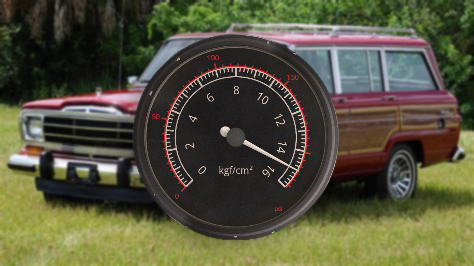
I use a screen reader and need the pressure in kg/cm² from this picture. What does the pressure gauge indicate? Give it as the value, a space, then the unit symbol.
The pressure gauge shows 15 kg/cm²
